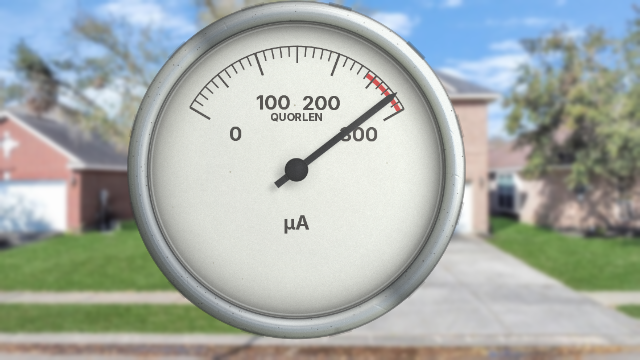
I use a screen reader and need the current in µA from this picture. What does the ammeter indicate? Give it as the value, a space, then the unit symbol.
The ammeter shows 280 µA
